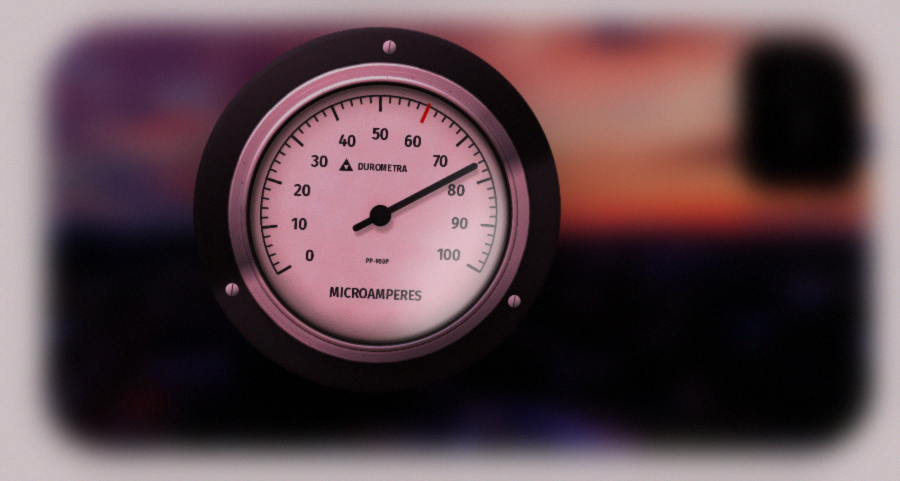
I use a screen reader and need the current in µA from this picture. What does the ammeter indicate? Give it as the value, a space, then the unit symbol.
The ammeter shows 76 µA
